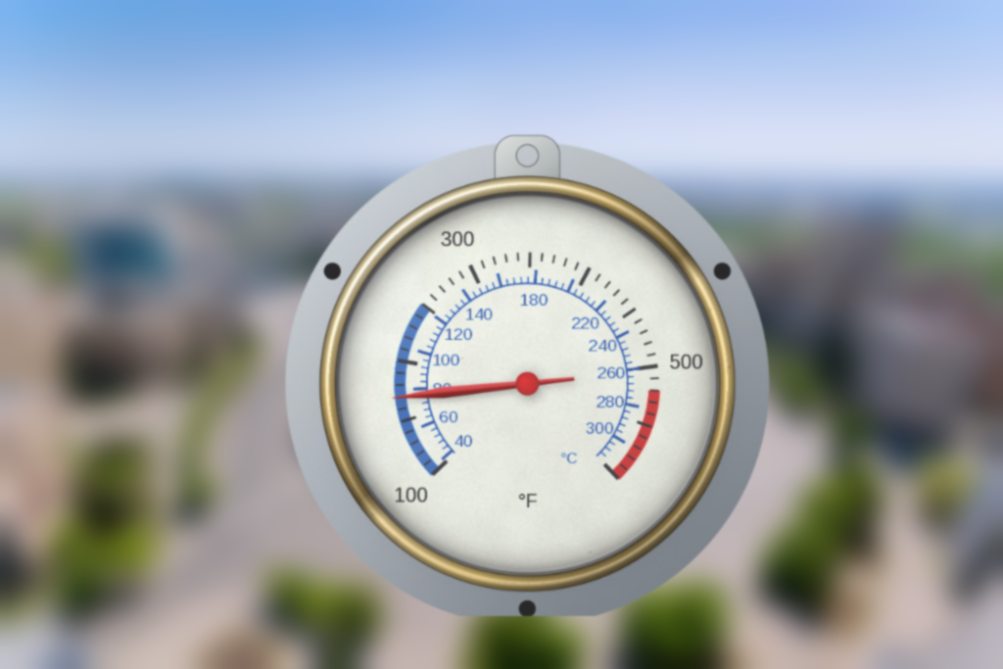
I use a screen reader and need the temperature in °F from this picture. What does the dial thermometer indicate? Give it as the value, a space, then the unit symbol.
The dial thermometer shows 170 °F
